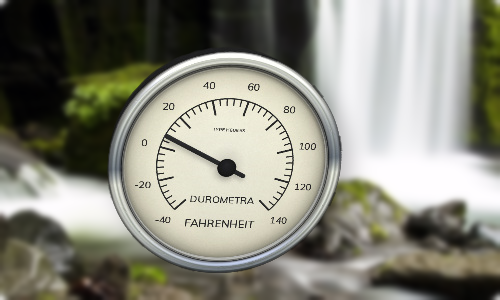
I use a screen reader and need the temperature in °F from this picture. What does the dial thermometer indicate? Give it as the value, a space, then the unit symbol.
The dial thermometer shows 8 °F
